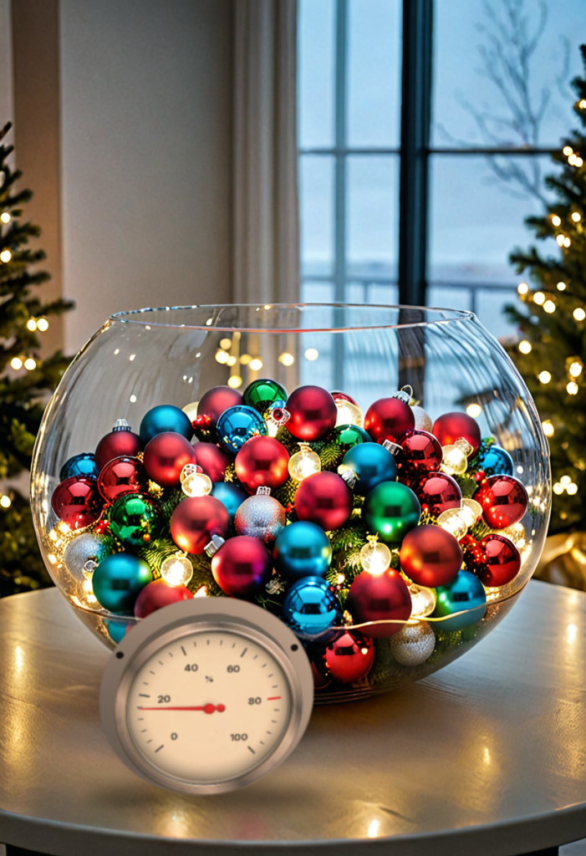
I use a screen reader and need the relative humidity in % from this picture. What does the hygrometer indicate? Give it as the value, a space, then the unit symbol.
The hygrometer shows 16 %
